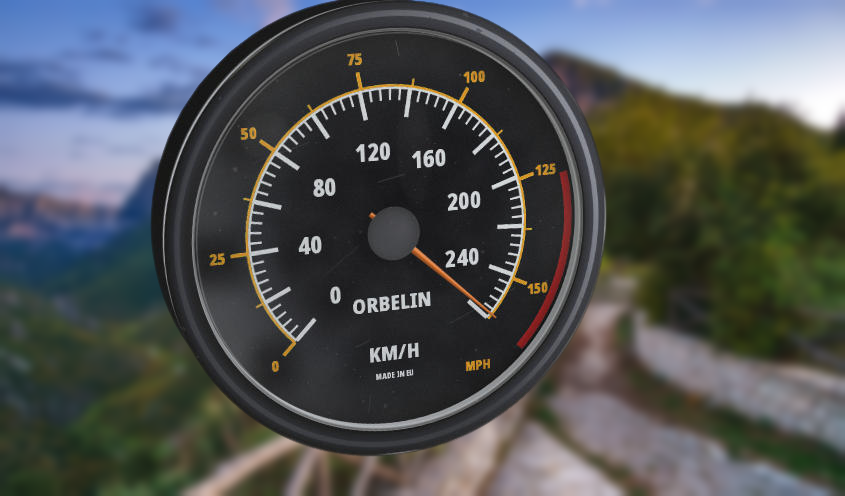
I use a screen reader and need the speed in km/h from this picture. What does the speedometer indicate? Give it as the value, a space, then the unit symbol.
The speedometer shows 258 km/h
